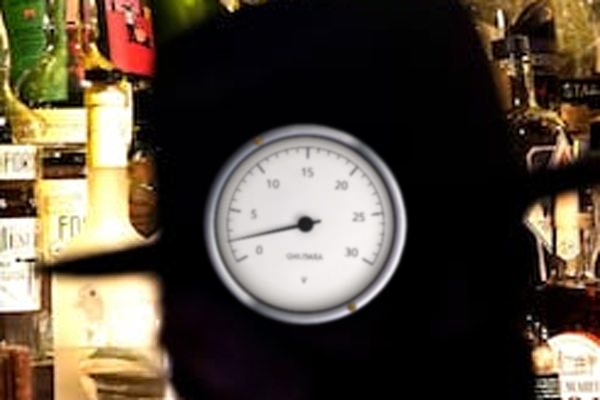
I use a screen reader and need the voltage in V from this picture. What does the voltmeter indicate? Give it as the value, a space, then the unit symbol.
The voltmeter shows 2 V
